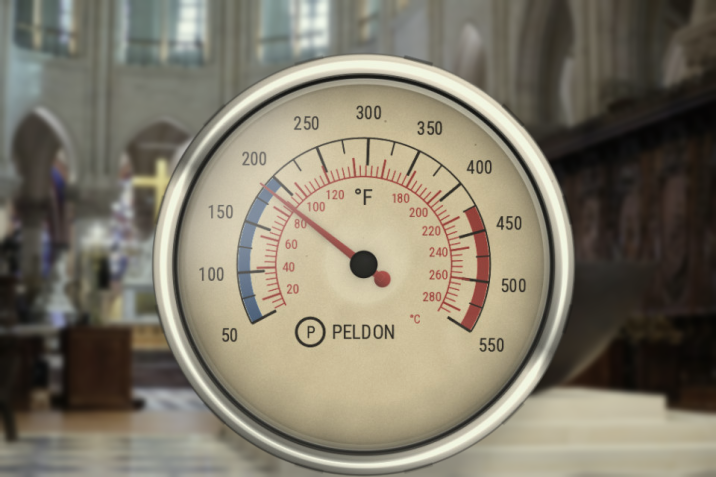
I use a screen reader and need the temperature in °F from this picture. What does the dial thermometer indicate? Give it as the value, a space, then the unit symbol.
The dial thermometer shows 187.5 °F
